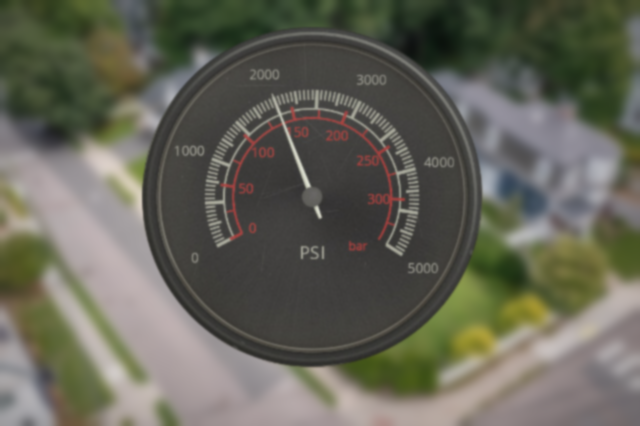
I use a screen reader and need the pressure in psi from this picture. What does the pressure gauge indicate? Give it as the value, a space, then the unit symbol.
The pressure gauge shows 2000 psi
